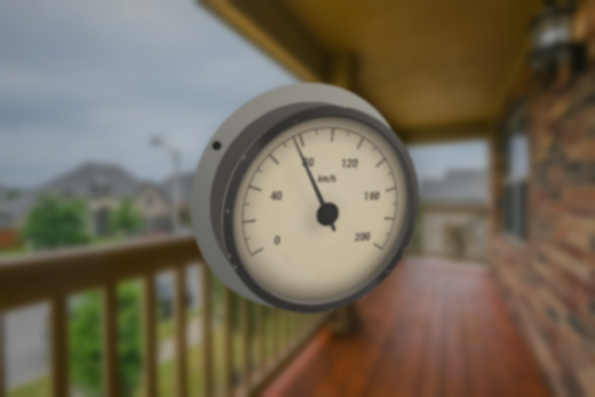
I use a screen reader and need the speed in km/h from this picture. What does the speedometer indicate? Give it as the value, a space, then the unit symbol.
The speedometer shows 75 km/h
